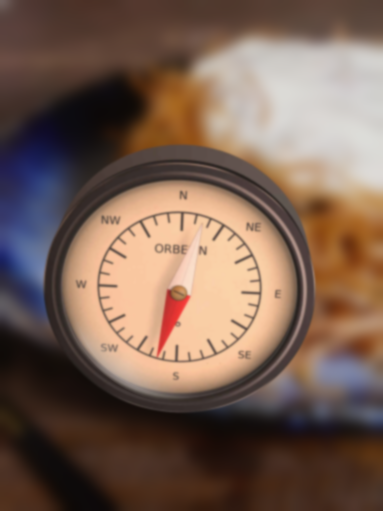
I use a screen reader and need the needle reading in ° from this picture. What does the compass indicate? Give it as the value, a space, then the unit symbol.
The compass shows 195 °
